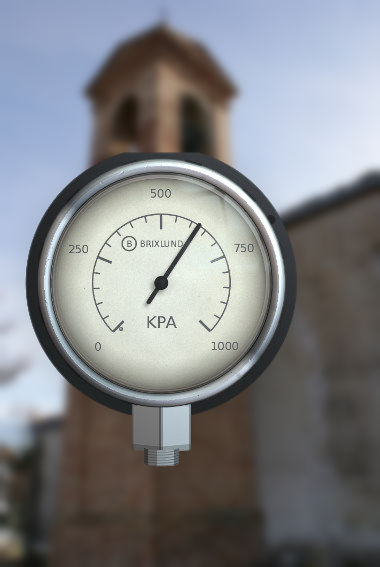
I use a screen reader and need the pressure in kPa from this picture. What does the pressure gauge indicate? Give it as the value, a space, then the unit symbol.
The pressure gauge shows 625 kPa
